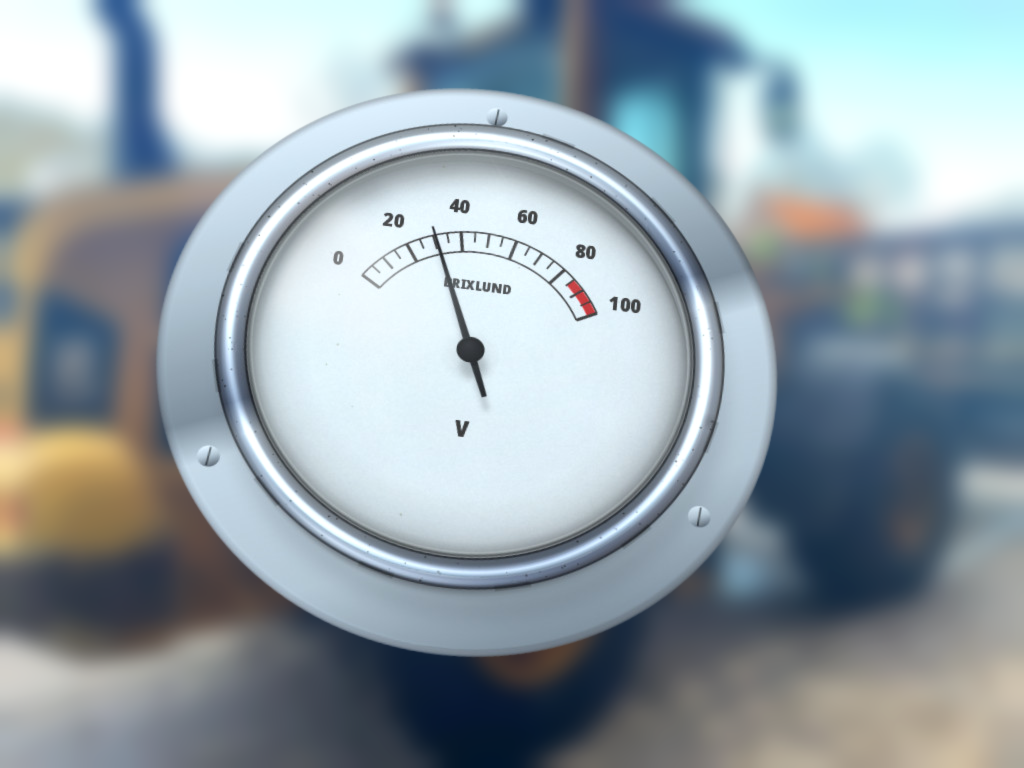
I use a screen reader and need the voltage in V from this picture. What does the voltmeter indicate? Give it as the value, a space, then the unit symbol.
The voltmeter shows 30 V
